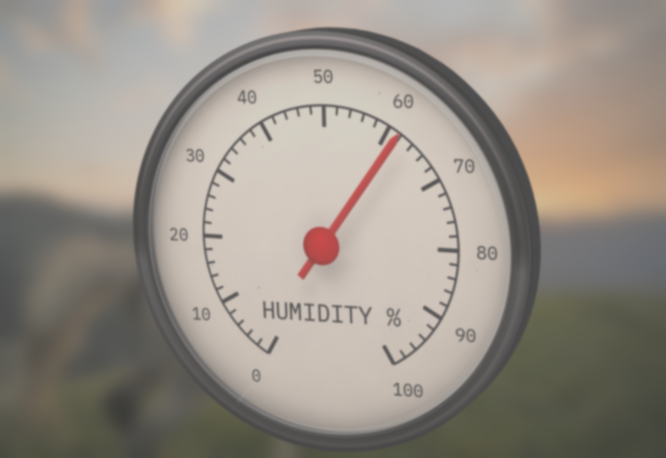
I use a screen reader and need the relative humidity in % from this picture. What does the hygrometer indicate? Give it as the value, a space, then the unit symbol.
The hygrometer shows 62 %
